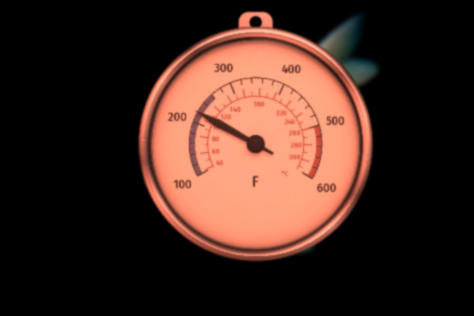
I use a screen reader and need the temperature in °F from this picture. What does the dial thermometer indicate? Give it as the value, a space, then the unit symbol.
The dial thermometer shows 220 °F
